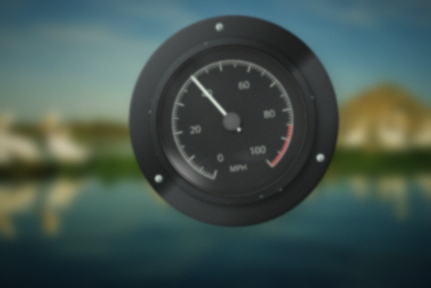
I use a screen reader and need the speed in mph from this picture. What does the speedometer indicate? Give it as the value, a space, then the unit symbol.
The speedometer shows 40 mph
